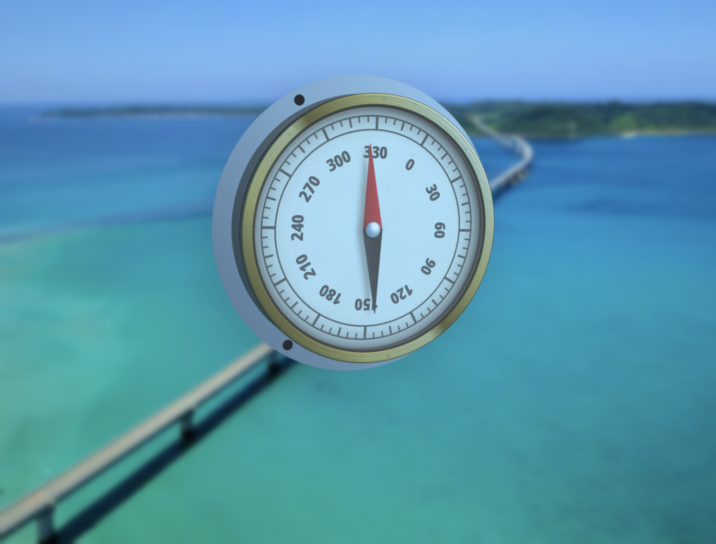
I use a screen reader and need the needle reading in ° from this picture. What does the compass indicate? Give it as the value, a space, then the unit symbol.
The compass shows 325 °
